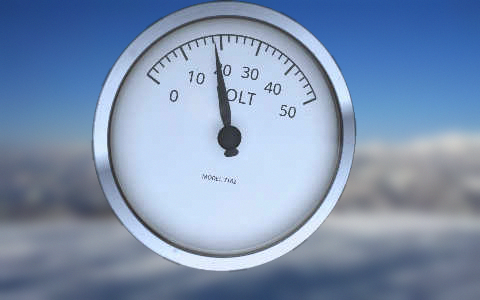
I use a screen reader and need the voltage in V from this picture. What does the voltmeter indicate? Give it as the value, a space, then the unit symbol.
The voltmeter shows 18 V
